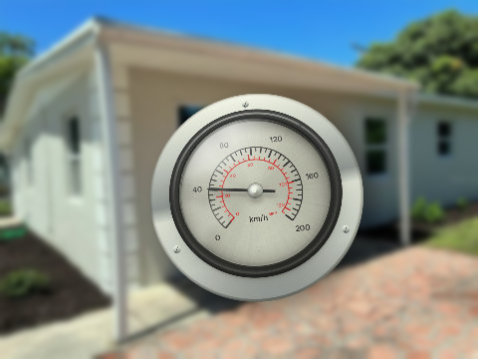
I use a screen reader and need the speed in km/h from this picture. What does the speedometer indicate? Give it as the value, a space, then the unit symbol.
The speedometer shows 40 km/h
